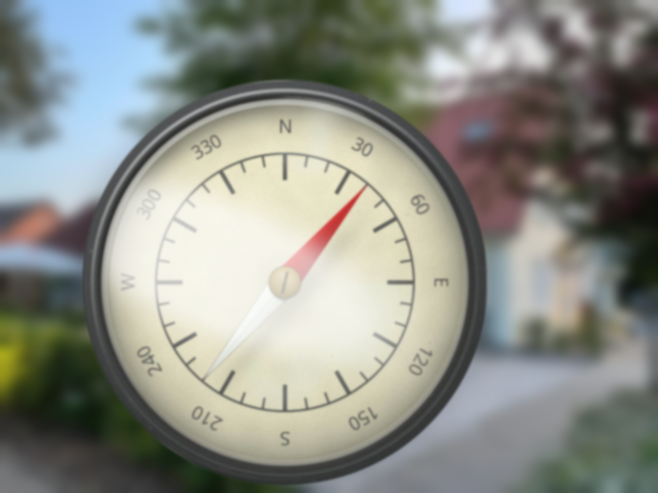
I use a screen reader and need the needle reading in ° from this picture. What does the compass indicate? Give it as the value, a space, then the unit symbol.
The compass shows 40 °
